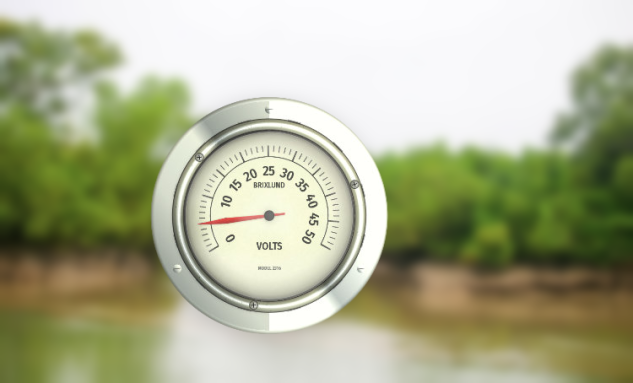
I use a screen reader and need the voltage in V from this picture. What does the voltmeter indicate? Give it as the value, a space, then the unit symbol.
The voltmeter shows 5 V
